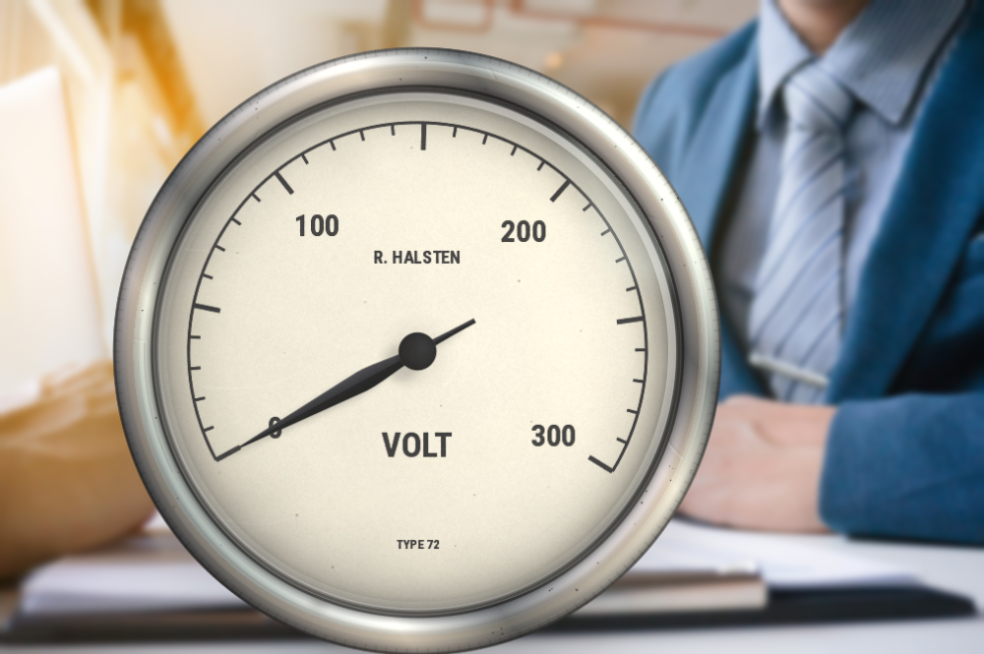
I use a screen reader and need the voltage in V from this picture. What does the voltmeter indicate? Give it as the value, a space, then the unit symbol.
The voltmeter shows 0 V
